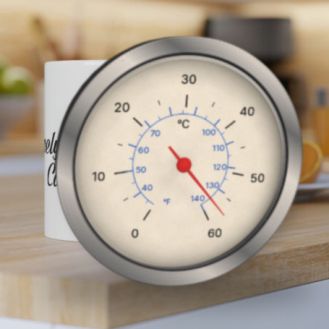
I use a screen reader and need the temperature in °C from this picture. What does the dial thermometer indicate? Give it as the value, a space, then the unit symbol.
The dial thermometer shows 57.5 °C
